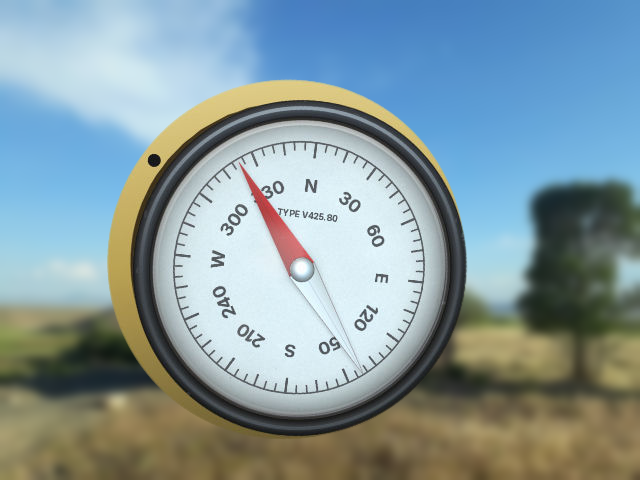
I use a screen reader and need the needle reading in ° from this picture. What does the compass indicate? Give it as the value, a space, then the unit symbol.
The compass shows 322.5 °
